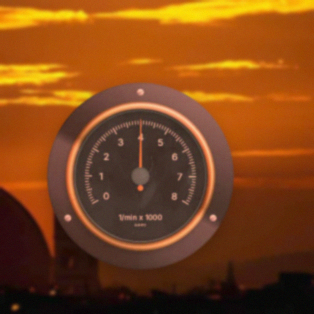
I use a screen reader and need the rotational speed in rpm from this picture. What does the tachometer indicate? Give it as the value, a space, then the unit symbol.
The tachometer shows 4000 rpm
